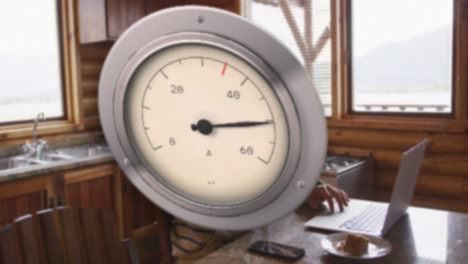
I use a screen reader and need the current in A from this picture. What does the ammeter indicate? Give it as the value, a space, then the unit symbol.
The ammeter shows 50 A
